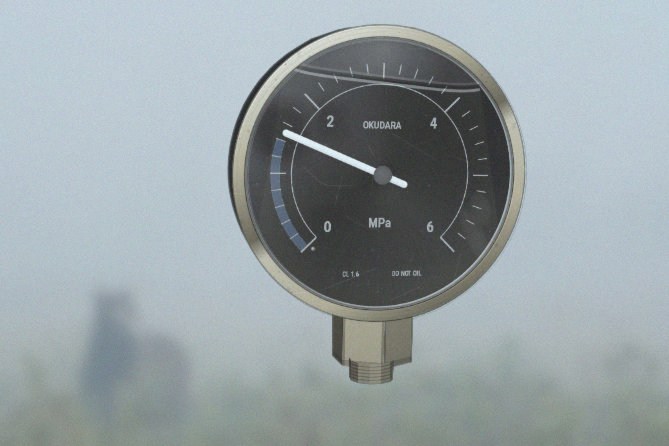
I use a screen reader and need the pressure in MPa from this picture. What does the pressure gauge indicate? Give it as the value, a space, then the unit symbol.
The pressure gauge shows 1.5 MPa
